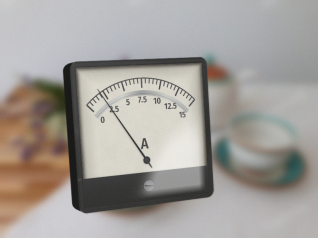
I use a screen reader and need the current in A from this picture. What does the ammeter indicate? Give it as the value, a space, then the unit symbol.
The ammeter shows 2 A
